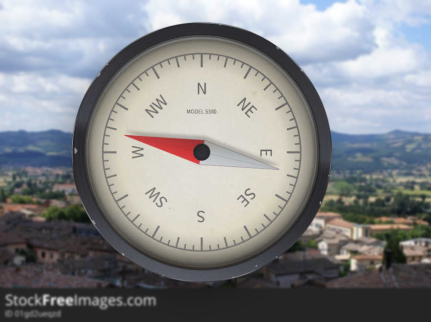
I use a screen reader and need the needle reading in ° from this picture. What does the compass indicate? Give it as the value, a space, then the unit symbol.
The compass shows 282.5 °
